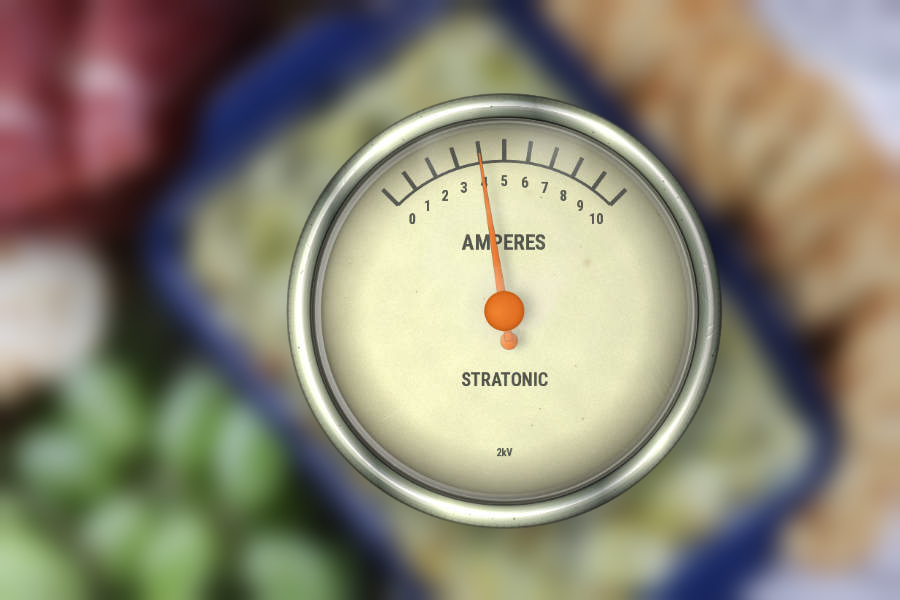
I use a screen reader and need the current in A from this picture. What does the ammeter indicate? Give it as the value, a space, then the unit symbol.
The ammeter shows 4 A
